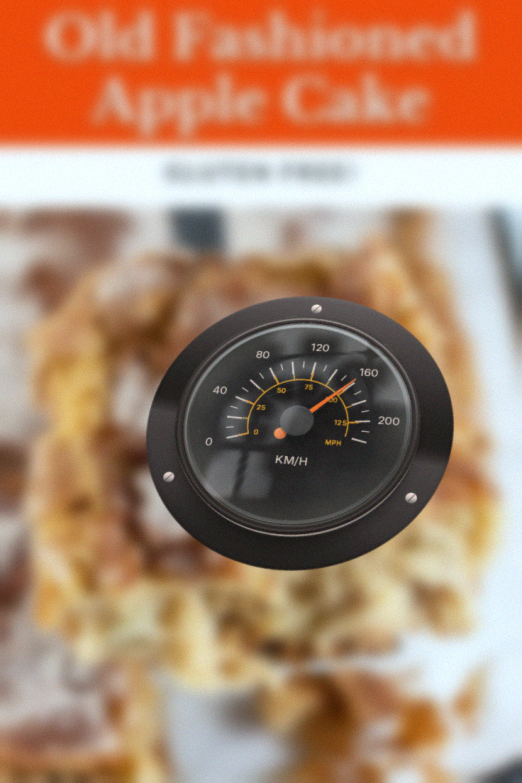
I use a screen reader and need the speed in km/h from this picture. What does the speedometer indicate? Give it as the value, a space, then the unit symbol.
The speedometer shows 160 km/h
